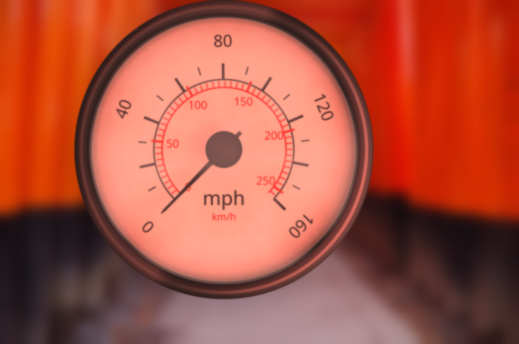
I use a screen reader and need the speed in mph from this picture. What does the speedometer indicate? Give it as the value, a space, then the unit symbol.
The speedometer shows 0 mph
